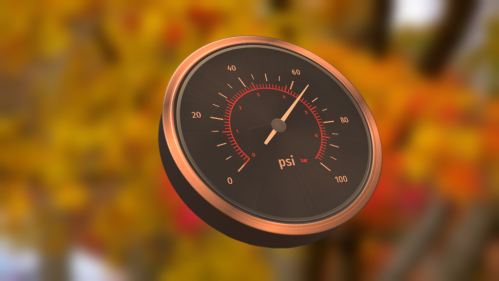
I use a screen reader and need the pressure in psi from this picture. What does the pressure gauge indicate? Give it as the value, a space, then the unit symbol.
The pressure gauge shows 65 psi
